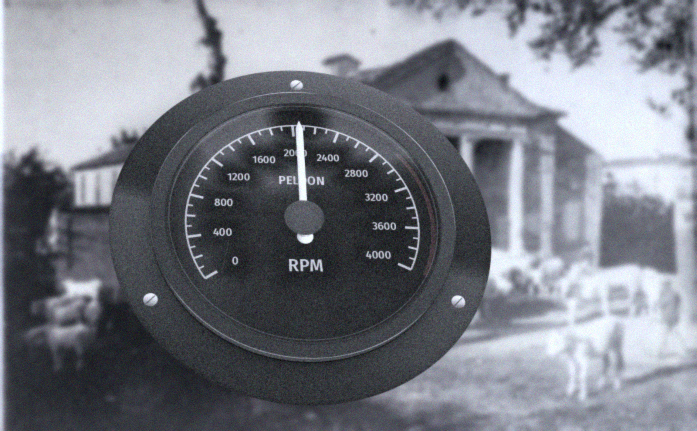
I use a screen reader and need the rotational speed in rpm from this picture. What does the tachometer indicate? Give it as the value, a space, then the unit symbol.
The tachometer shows 2050 rpm
